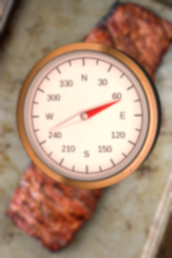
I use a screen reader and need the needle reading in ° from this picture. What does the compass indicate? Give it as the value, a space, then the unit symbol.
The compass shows 67.5 °
